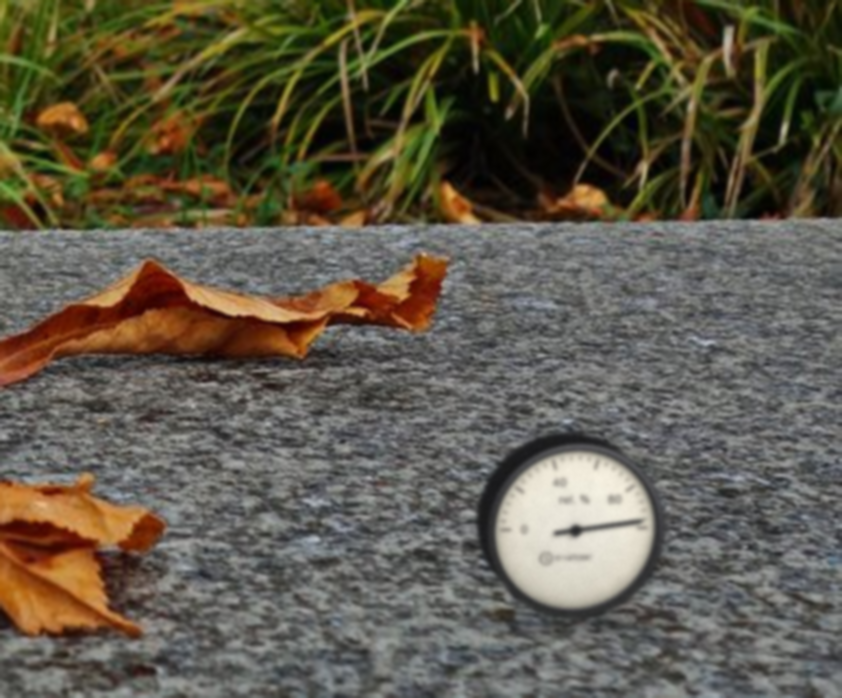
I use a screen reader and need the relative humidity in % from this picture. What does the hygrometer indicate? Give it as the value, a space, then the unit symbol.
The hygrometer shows 96 %
